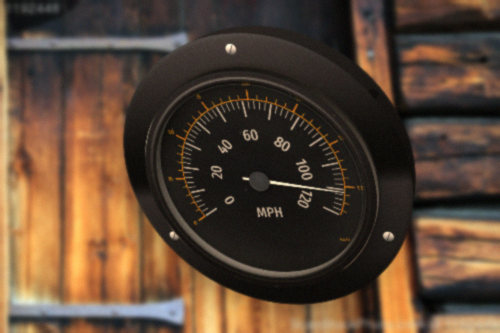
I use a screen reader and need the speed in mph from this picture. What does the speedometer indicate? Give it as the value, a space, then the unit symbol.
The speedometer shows 110 mph
